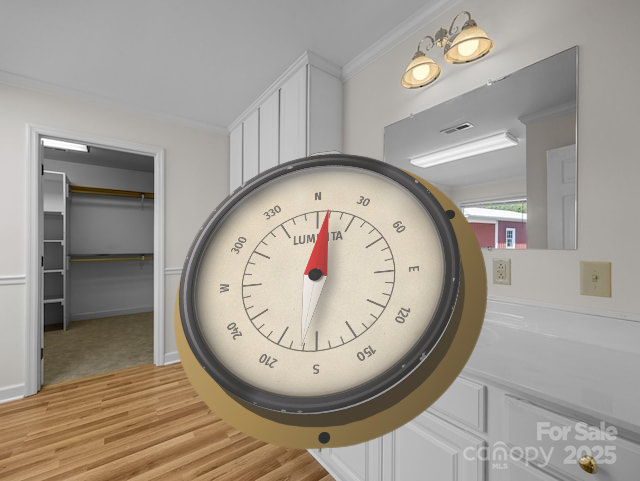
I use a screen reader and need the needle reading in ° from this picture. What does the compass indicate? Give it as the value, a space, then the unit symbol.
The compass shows 10 °
